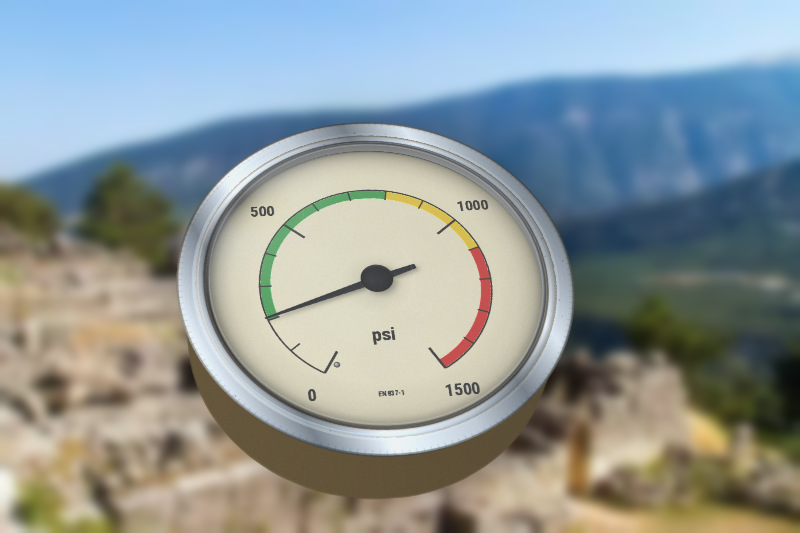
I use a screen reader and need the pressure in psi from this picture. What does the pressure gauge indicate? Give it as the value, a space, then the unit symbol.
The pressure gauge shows 200 psi
